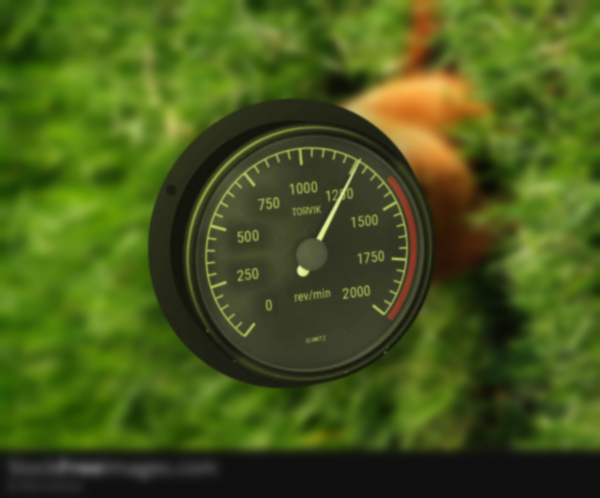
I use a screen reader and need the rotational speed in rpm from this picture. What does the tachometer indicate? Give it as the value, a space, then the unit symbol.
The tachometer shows 1250 rpm
